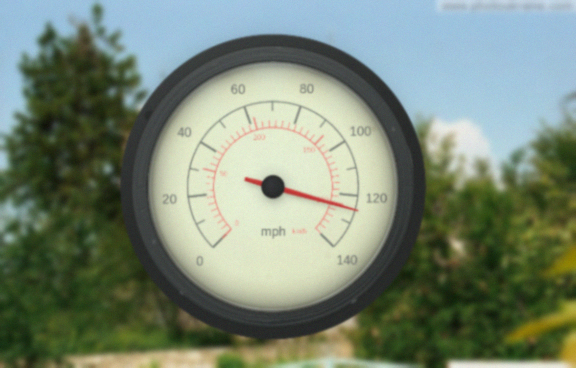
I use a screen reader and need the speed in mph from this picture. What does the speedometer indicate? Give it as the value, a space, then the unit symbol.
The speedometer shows 125 mph
